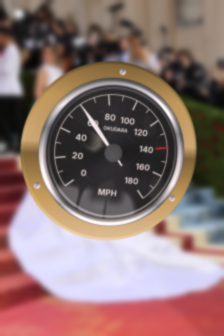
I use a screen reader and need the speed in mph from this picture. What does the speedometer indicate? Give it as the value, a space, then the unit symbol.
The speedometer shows 60 mph
